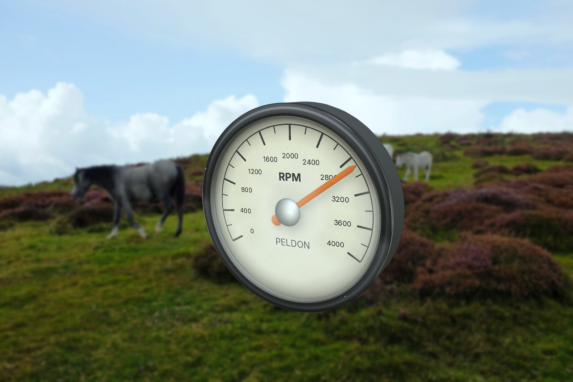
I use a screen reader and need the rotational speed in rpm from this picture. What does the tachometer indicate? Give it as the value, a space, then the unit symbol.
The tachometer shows 2900 rpm
